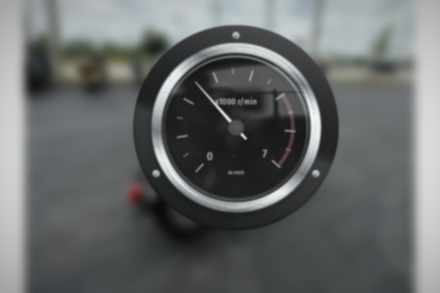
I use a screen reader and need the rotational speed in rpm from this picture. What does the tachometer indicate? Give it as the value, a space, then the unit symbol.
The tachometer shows 2500 rpm
